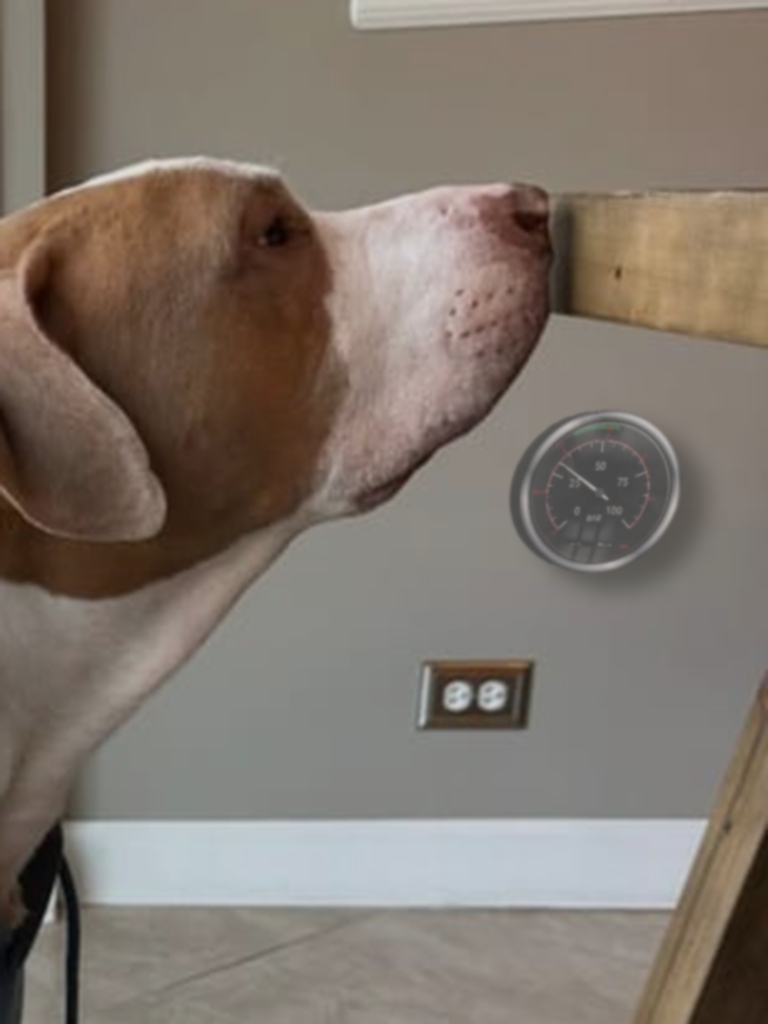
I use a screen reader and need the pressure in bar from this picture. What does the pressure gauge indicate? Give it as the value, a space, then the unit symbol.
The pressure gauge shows 30 bar
